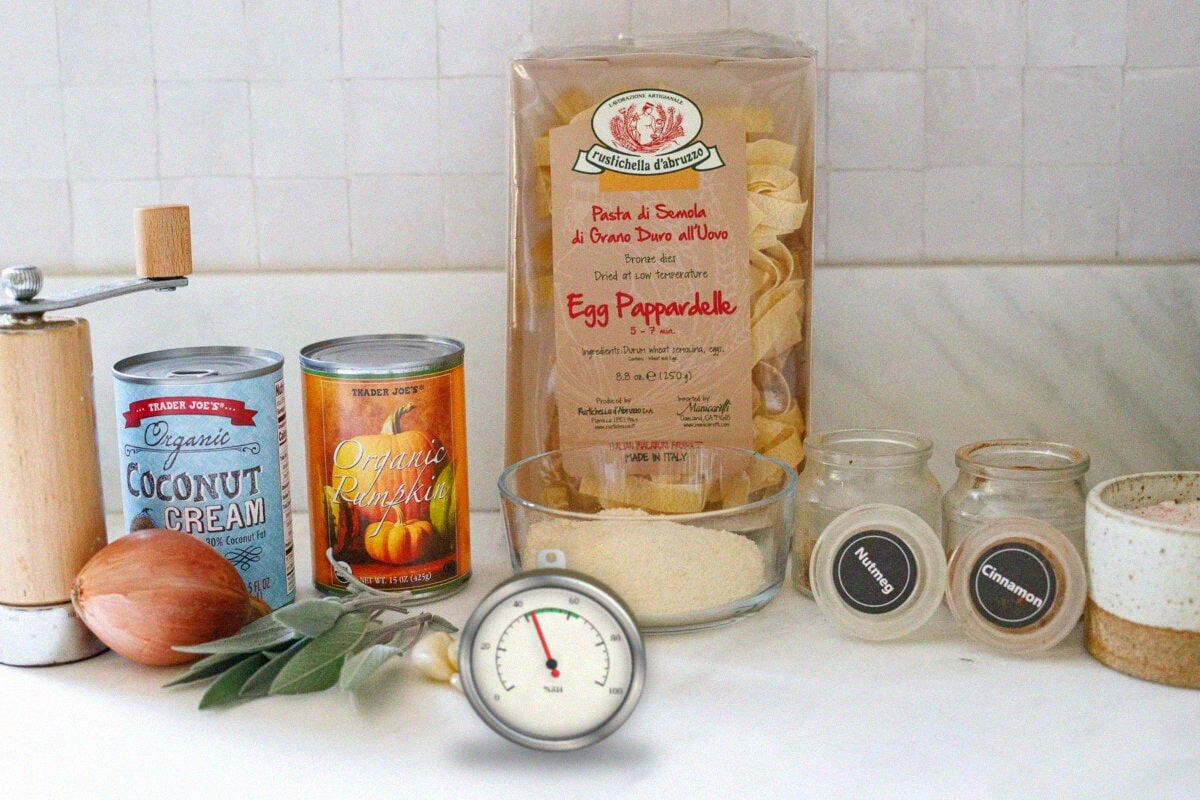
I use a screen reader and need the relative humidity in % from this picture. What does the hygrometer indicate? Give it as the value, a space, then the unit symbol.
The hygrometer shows 44 %
